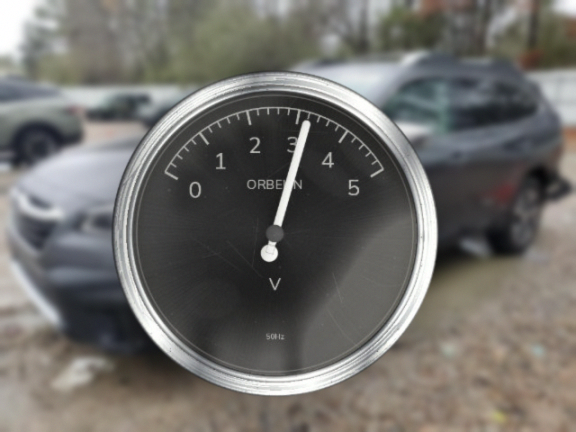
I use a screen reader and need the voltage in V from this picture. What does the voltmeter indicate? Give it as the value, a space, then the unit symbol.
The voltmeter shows 3.2 V
